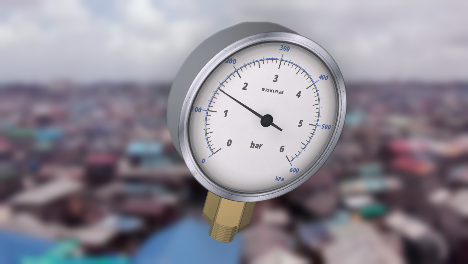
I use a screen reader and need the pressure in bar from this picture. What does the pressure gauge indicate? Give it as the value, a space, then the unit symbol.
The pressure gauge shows 1.5 bar
